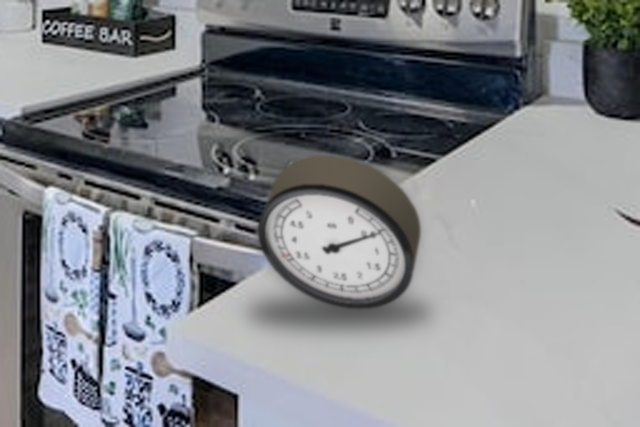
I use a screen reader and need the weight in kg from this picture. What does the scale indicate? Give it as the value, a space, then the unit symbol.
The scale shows 0.5 kg
